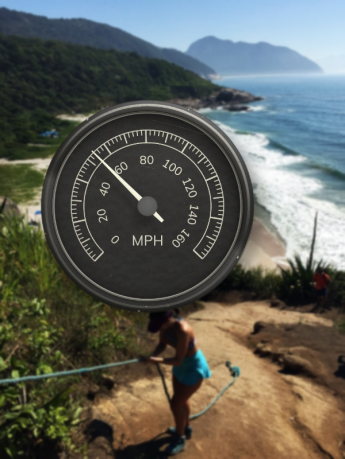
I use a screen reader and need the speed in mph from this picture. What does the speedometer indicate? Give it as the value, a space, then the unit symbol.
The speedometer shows 54 mph
